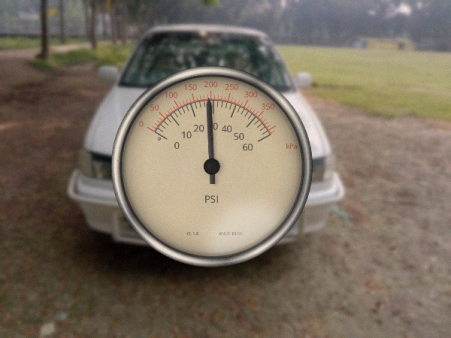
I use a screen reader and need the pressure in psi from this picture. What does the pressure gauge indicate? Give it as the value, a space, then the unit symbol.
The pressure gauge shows 28 psi
